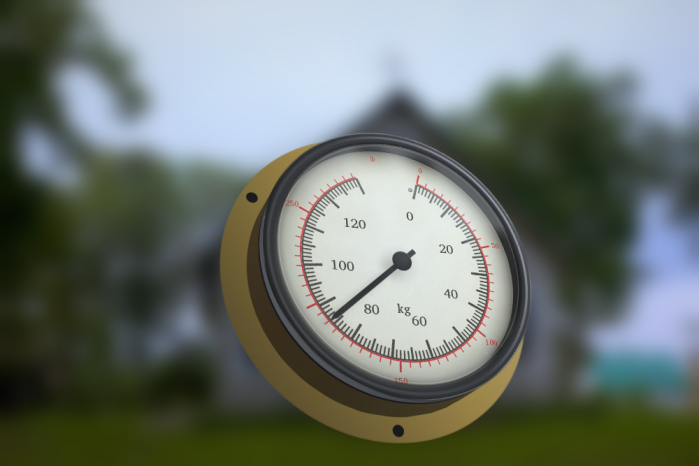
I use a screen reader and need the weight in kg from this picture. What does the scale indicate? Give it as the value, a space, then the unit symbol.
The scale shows 86 kg
